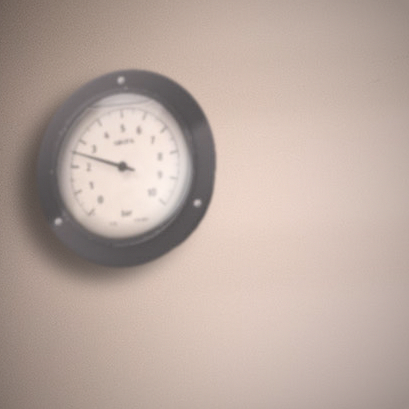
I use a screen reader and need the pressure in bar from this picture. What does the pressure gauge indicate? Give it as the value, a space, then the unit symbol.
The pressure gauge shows 2.5 bar
